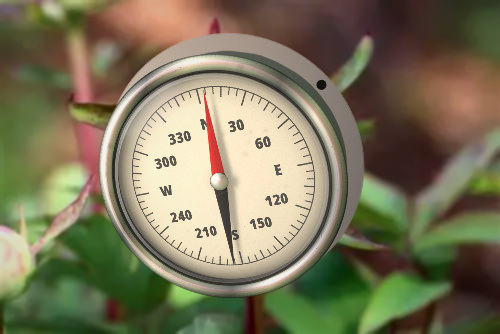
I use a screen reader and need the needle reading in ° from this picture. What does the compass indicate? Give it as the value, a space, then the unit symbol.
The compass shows 5 °
